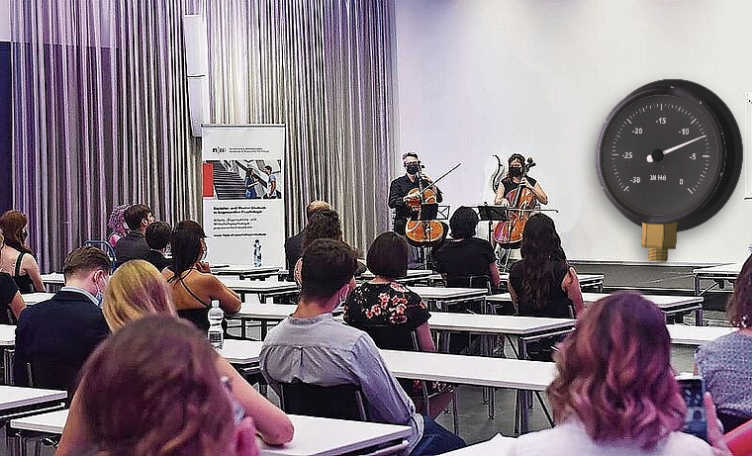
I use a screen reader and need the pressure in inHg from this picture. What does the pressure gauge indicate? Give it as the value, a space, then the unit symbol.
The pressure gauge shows -7.5 inHg
